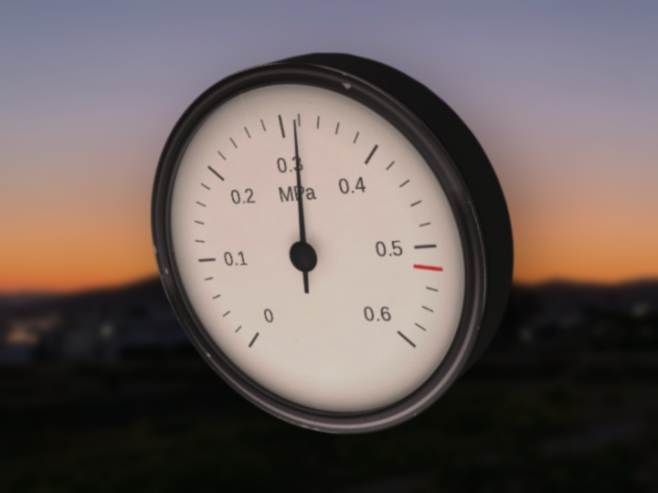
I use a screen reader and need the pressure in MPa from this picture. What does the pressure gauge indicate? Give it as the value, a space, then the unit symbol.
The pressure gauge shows 0.32 MPa
